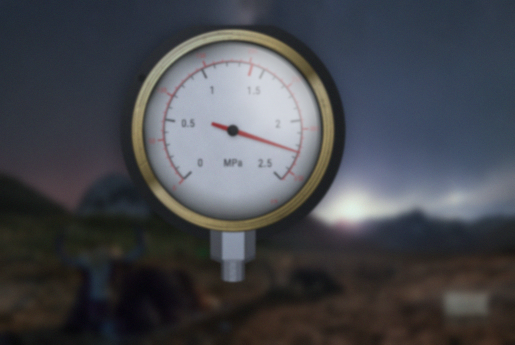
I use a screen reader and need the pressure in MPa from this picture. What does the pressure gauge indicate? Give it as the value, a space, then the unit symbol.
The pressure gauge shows 2.25 MPa
